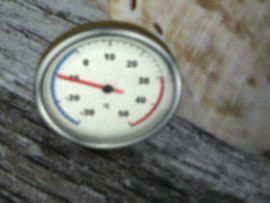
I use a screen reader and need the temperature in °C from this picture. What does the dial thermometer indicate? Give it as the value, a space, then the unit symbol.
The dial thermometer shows -10 °C
